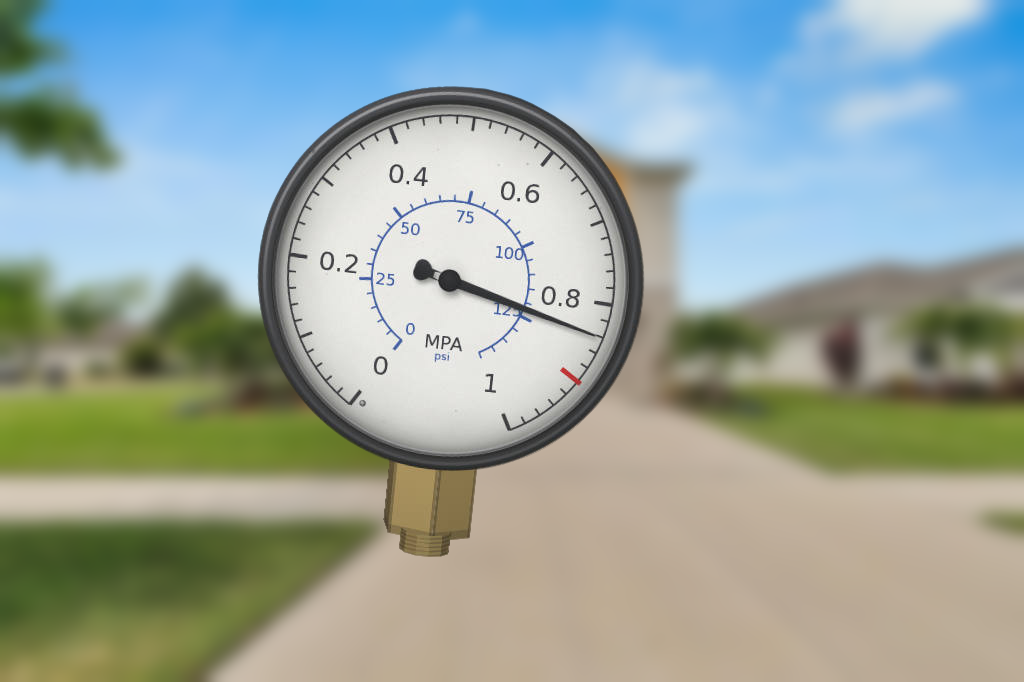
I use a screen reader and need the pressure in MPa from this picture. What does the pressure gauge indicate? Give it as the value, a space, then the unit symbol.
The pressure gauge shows 0.84 MPa
